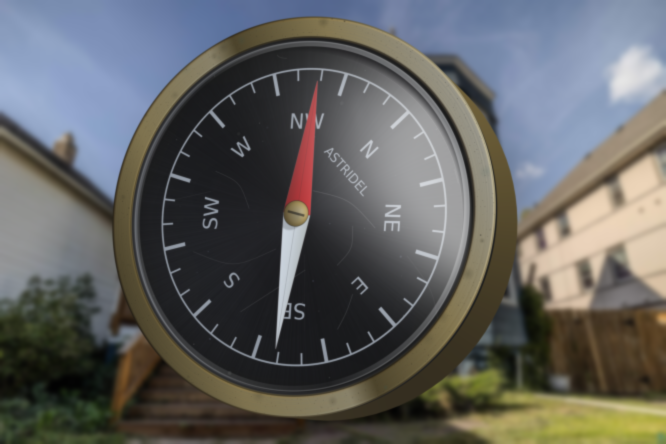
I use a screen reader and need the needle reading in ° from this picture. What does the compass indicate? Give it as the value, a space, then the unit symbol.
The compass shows 320 °
